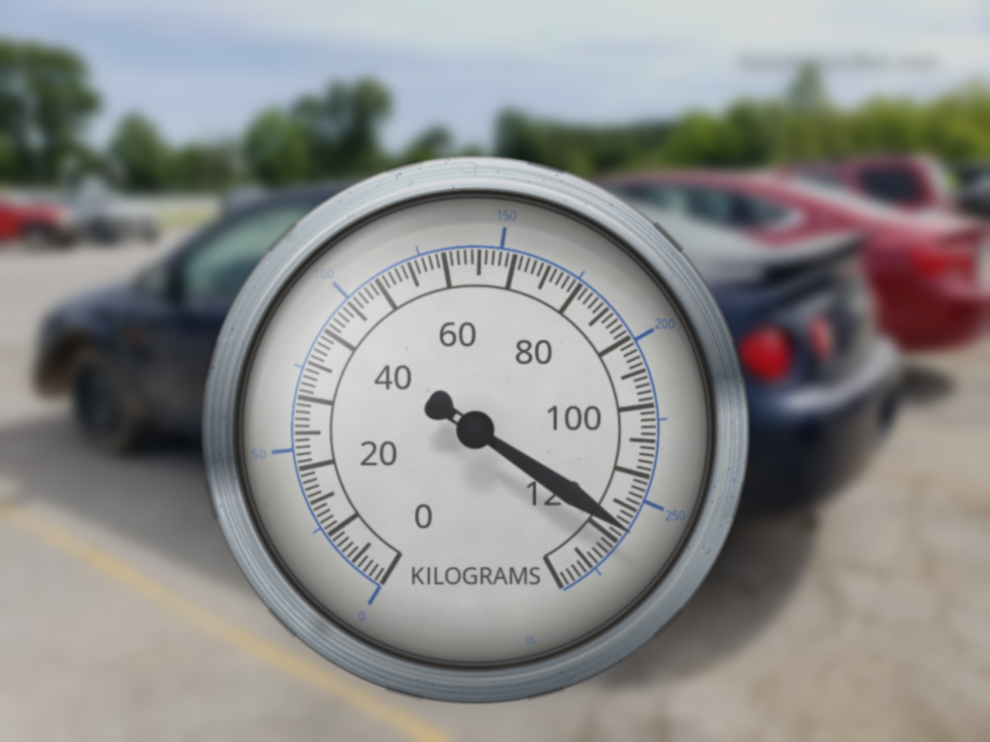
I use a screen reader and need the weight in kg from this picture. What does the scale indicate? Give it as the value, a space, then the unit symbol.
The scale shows 118 kg
